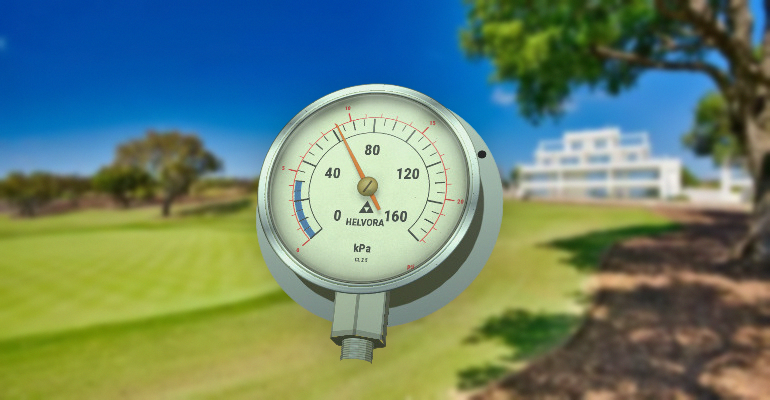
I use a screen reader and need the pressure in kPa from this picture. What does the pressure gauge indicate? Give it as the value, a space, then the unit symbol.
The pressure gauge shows 62.5 kPa
